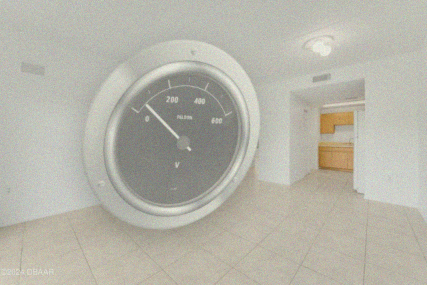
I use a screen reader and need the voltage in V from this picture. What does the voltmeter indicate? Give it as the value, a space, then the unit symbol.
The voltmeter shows 50 V
